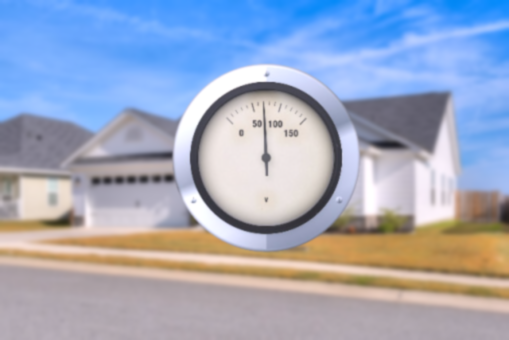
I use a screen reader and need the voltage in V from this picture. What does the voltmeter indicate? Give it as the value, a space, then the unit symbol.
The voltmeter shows 70 V
